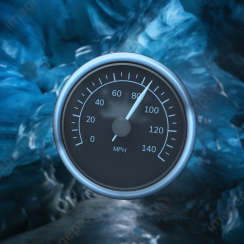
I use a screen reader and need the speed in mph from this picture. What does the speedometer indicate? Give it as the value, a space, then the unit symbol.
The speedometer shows 85 mph
